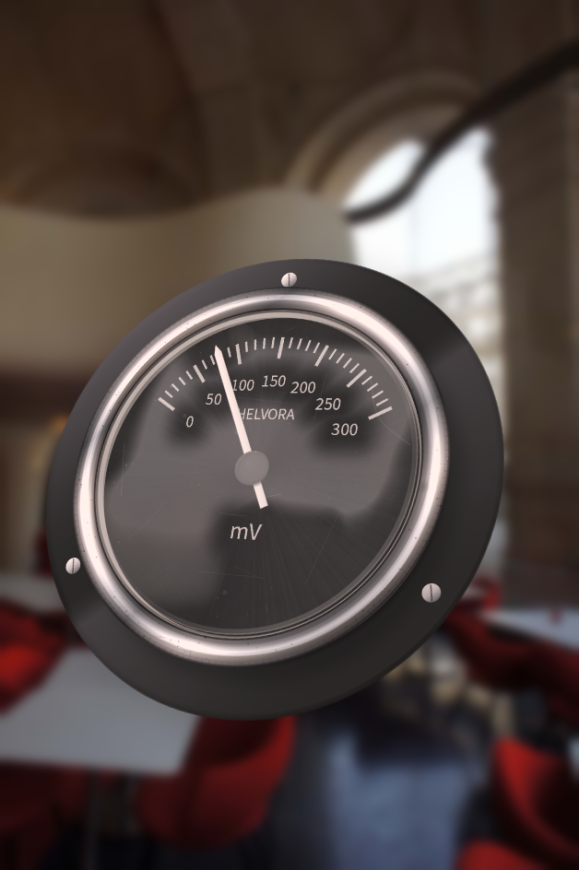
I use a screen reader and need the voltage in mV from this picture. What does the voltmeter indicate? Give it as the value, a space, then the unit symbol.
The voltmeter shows 80 mV
